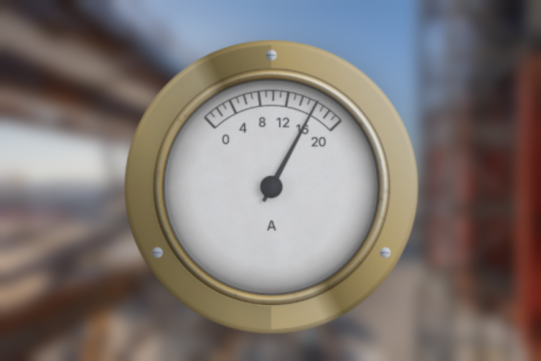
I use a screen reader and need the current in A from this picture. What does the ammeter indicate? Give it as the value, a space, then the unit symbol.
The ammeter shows 16 A
